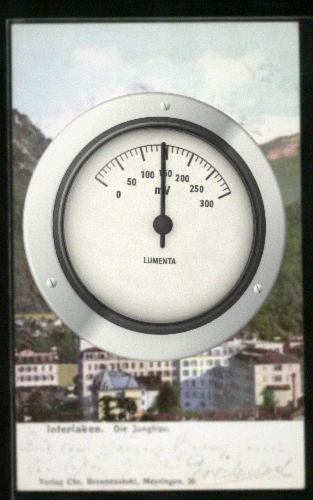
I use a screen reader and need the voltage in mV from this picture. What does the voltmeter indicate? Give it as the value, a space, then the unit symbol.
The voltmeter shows 140 mV
